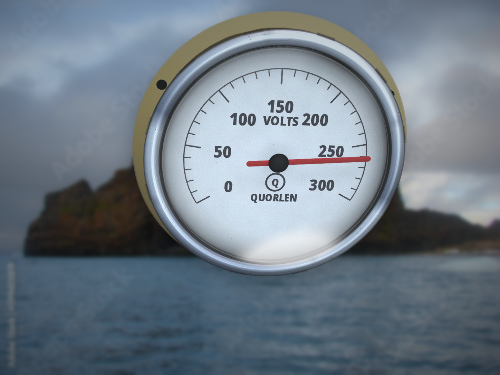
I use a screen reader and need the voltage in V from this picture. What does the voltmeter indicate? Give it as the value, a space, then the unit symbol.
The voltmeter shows 260 V
